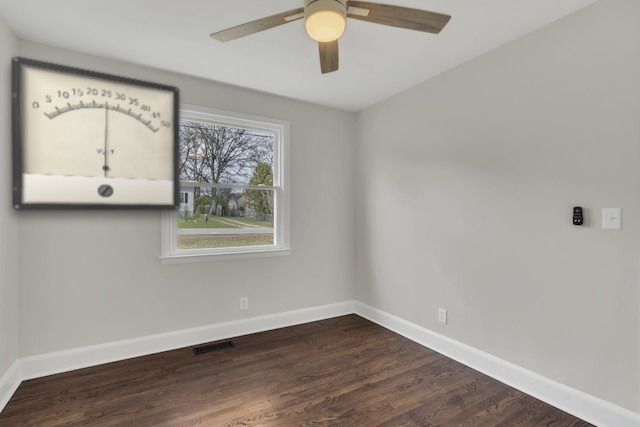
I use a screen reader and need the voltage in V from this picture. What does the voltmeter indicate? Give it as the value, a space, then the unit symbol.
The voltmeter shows 25 V
